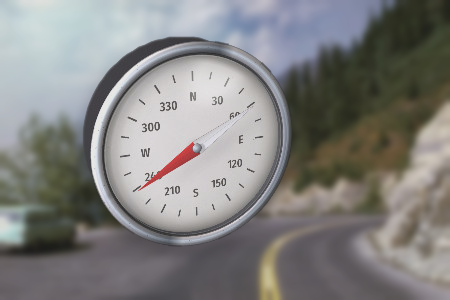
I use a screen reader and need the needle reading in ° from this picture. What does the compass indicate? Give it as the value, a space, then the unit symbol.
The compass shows 240 °
